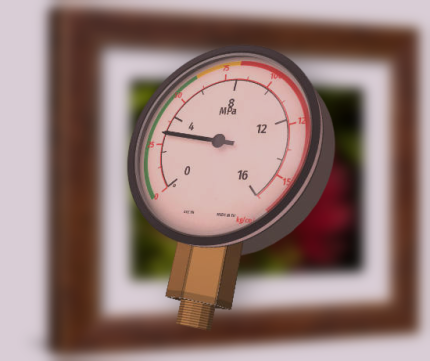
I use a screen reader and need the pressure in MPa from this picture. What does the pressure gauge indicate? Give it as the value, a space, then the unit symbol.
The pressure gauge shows 3 MPa
